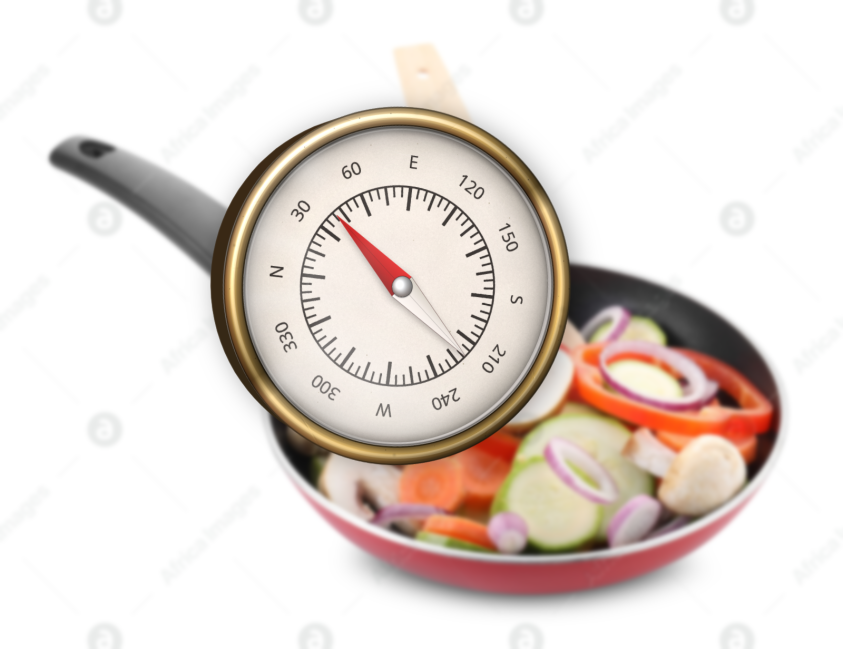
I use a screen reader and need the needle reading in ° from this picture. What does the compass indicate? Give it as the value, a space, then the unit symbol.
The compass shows 40 °
